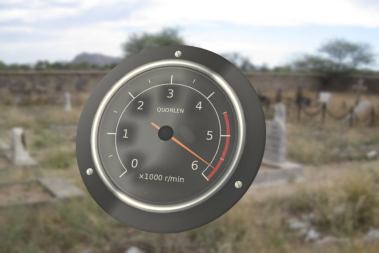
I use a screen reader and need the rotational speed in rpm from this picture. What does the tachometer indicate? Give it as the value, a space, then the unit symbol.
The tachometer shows 5750 rpm
